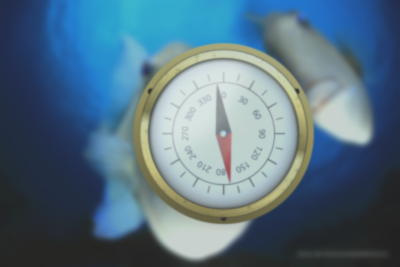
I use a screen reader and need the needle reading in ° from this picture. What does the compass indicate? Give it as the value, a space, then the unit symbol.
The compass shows 172.5 °
